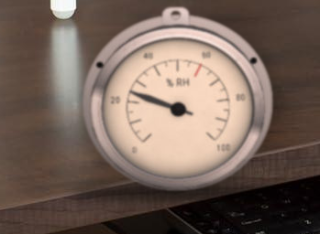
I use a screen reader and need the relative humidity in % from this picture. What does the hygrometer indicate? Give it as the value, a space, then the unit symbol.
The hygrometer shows 25 %
